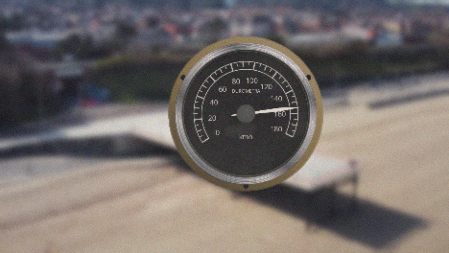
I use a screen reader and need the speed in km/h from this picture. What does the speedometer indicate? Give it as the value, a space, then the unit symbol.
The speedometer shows 155 km/h
